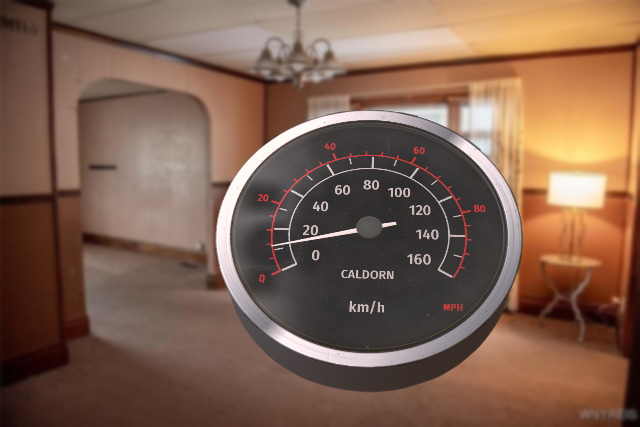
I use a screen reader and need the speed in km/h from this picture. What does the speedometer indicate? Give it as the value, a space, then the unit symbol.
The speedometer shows 10 km/h
